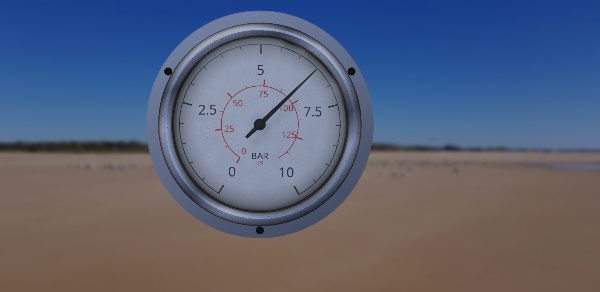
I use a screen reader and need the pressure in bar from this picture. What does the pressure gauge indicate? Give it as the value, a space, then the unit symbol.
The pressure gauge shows 6.5 bar
